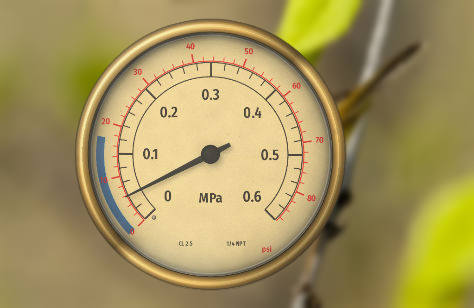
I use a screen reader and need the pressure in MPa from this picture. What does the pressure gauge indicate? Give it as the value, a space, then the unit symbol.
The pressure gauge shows 0.04 MPa
